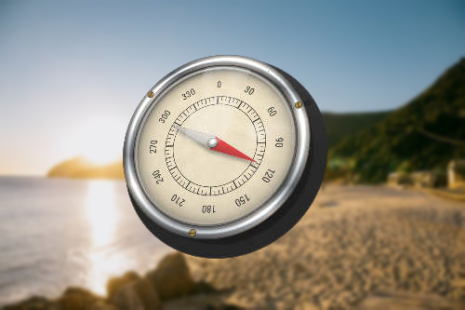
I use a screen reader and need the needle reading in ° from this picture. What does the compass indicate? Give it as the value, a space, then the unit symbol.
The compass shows 115 °
